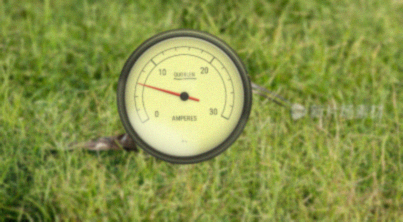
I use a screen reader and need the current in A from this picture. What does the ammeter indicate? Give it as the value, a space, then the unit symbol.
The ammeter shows 6 A
